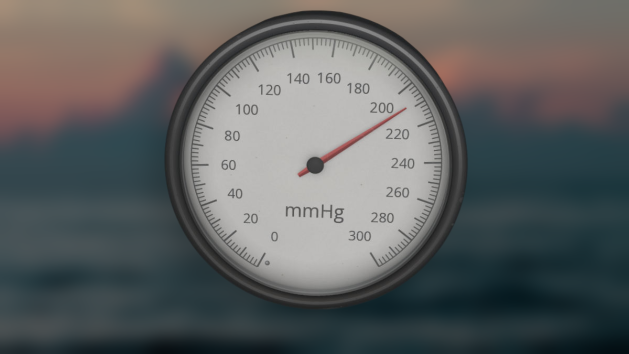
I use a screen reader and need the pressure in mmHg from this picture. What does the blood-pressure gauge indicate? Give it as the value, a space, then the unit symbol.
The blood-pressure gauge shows 208 mmHg
